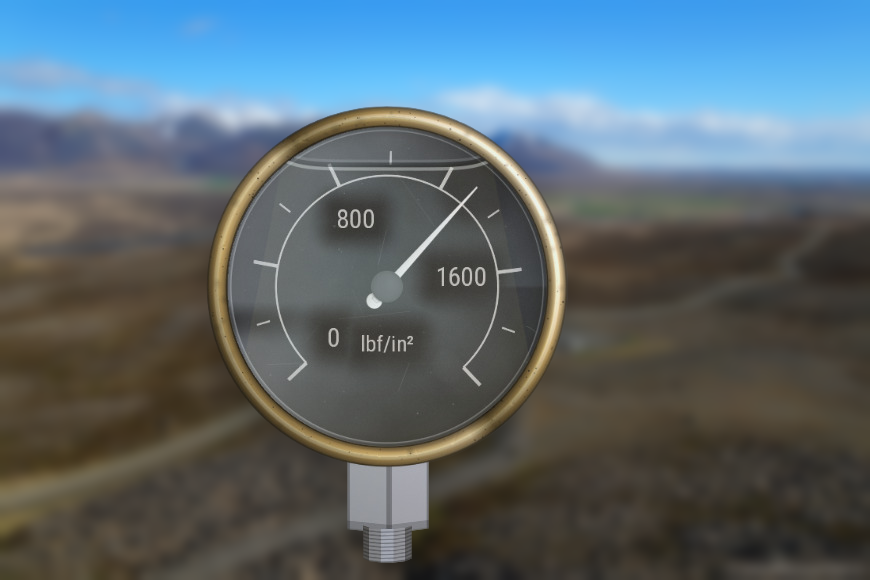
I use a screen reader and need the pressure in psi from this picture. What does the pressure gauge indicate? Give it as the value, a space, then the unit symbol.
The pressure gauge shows 1300 psi
